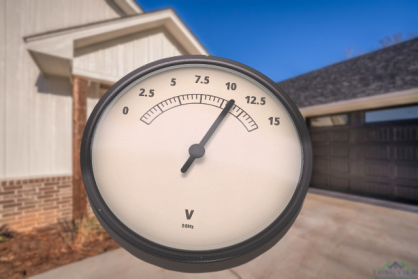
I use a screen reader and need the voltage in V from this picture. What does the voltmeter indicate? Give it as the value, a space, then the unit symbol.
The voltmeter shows 11 V
